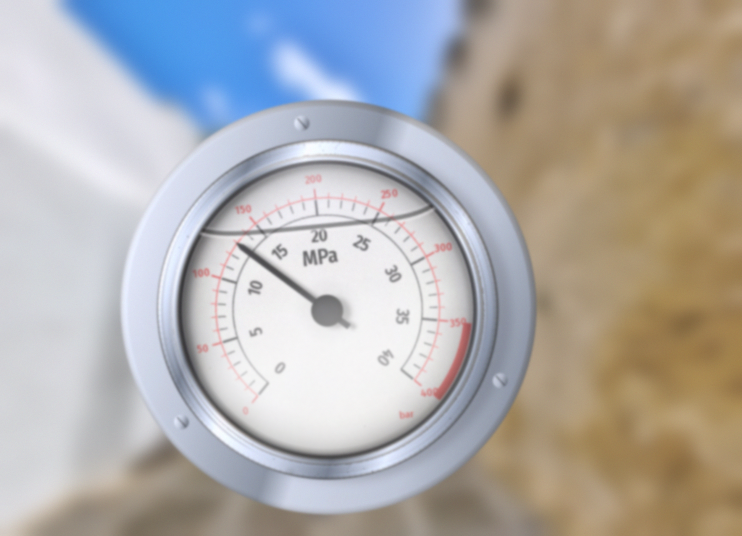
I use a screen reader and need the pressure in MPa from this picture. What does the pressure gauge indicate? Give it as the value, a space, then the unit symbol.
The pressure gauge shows 13 MPa
